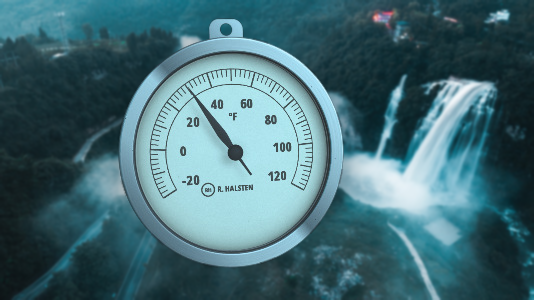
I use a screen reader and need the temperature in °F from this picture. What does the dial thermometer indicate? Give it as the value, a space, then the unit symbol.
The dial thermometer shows 30 °F
